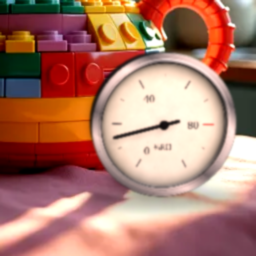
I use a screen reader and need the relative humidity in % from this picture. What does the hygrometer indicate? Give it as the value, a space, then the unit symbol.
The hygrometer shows 15 %
